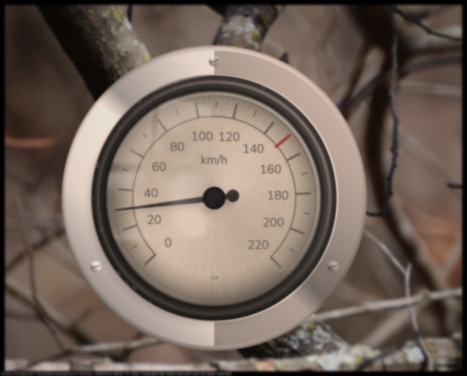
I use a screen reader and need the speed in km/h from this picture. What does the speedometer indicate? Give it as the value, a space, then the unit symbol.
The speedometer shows 30 km/h
